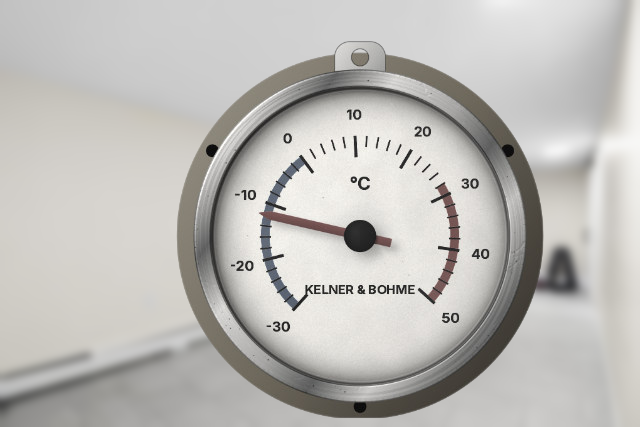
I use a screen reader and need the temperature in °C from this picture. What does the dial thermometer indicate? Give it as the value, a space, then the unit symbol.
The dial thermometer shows -12 °C
